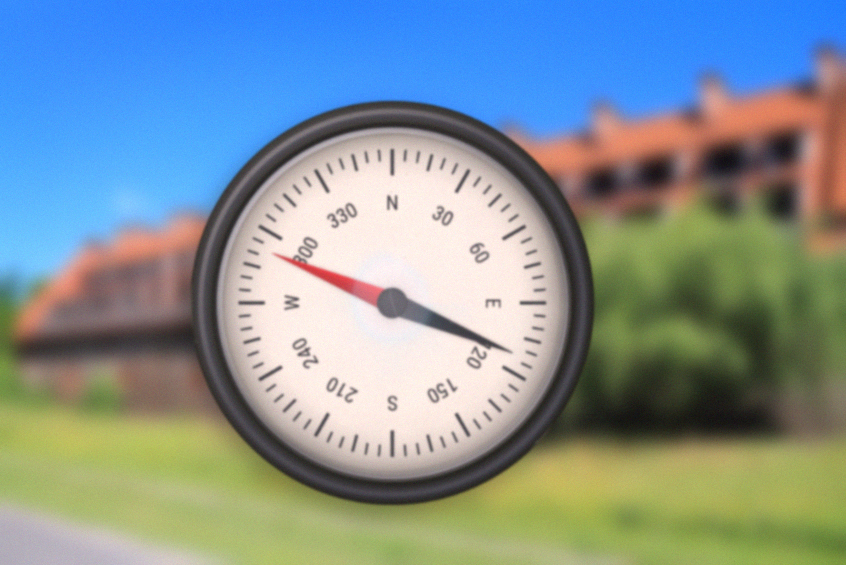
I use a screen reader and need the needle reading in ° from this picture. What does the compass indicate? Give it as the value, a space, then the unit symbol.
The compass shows 292.5 °
